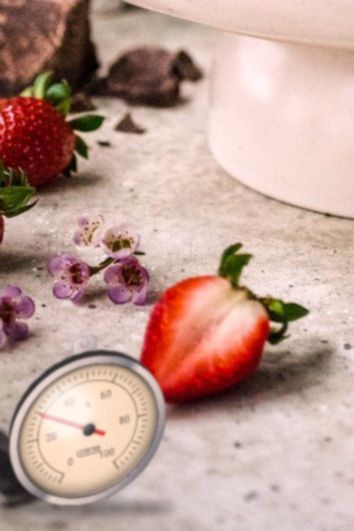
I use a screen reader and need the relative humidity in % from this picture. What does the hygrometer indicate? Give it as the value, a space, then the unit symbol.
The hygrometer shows 30 %
